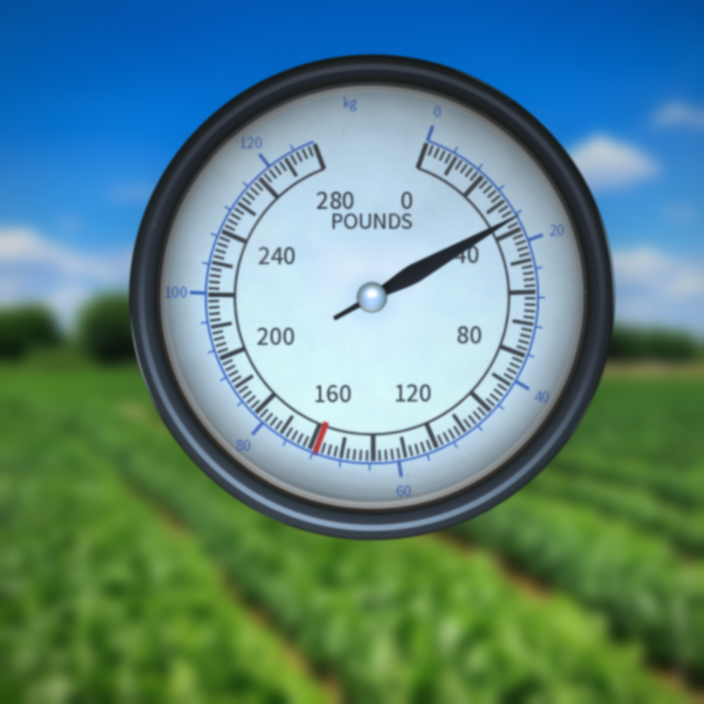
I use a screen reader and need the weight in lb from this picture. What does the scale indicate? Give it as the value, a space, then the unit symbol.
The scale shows 36 lb
